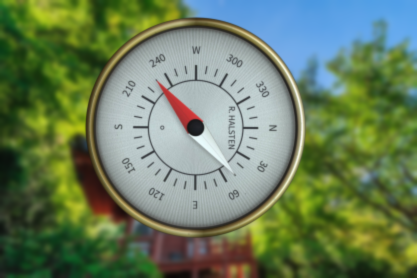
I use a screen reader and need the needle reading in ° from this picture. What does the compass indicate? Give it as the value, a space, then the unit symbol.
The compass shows 230 °
